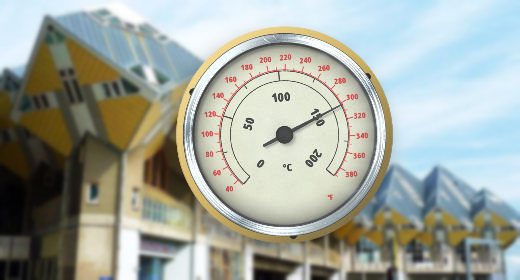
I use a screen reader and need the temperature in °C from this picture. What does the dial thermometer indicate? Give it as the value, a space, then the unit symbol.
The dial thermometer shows 150 °C
